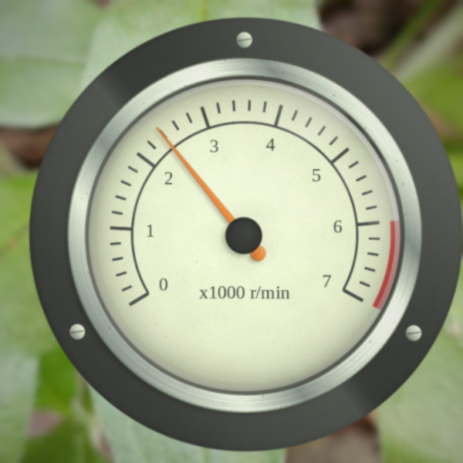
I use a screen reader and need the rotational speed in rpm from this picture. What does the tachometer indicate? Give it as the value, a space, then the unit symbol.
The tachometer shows 2400 rpm
